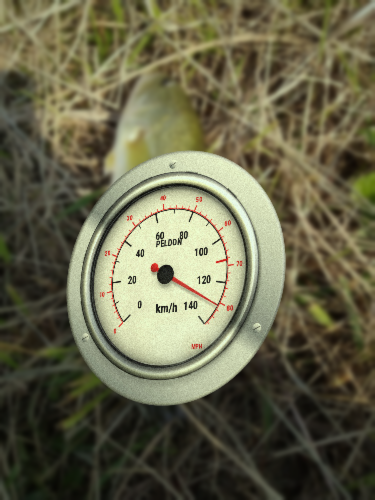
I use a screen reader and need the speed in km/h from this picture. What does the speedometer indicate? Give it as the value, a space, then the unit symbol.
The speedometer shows 130 km/h
